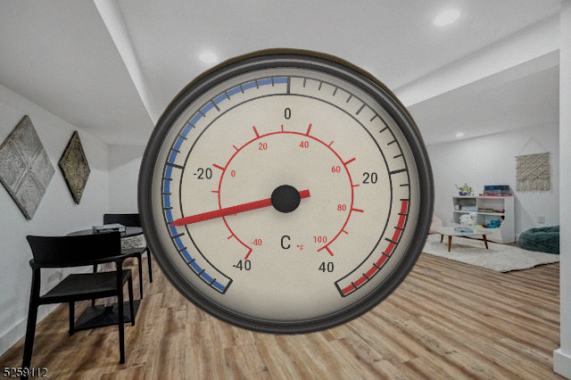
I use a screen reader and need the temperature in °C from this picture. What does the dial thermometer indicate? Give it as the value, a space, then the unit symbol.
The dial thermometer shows -28 °C
